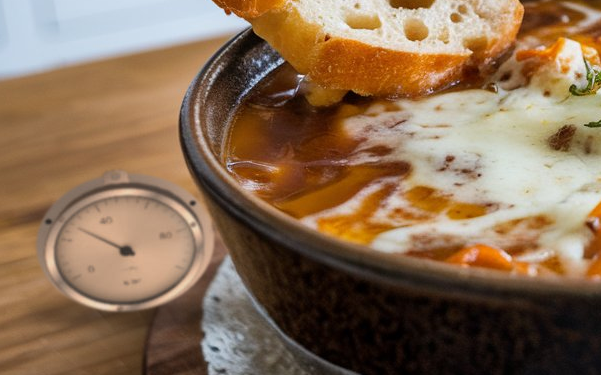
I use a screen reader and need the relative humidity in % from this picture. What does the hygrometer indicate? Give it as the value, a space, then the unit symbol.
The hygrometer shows 28 %
